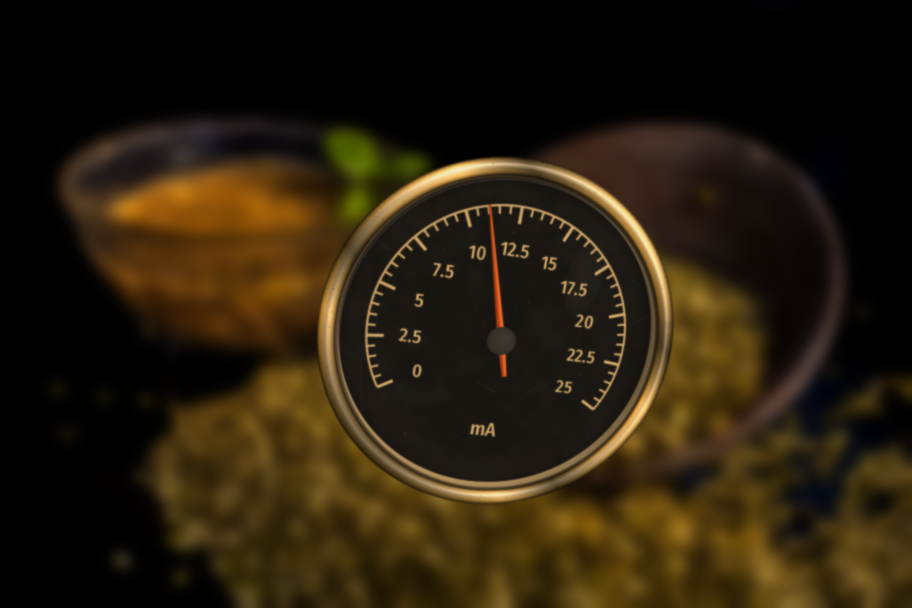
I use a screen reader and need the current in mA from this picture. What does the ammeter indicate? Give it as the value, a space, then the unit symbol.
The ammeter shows 11 mA
